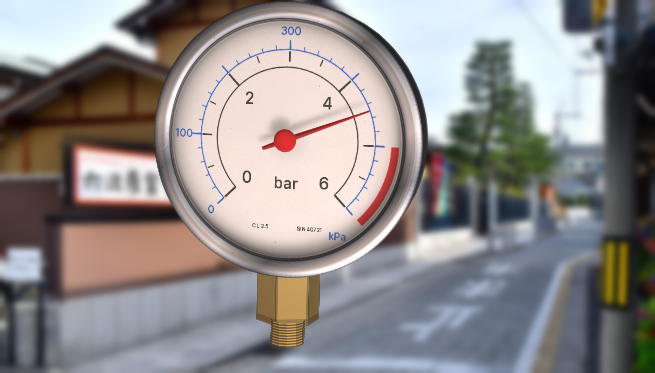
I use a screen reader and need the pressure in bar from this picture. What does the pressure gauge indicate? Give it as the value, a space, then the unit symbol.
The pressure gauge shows 4.5 bar
